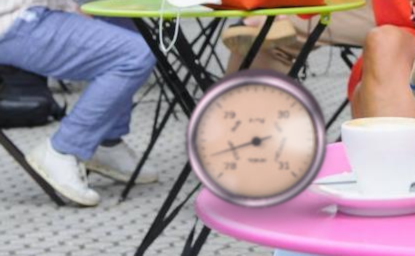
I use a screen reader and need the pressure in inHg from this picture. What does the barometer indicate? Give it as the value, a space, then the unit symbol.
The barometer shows 28.3 inHg
